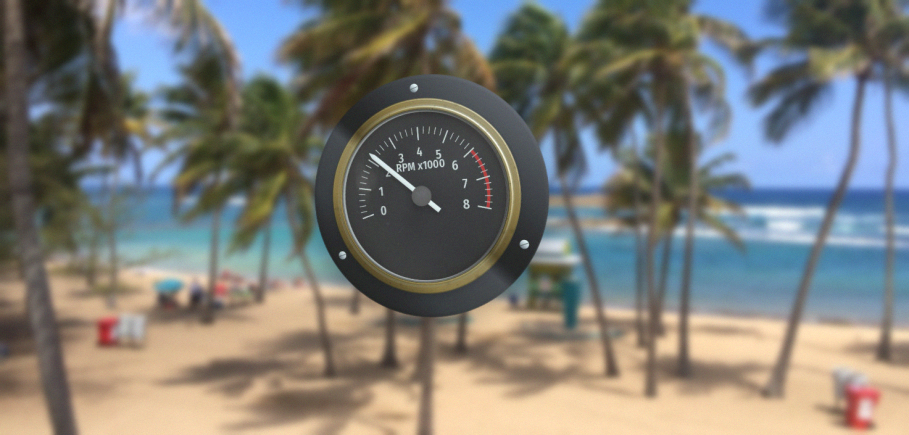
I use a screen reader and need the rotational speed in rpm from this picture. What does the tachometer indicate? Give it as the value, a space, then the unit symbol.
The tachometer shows 2200 rpm
